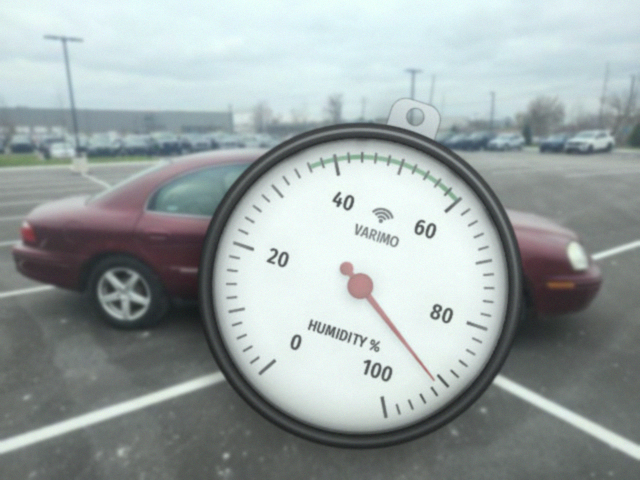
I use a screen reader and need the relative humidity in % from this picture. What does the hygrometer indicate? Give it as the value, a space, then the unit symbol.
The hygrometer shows 91 %
